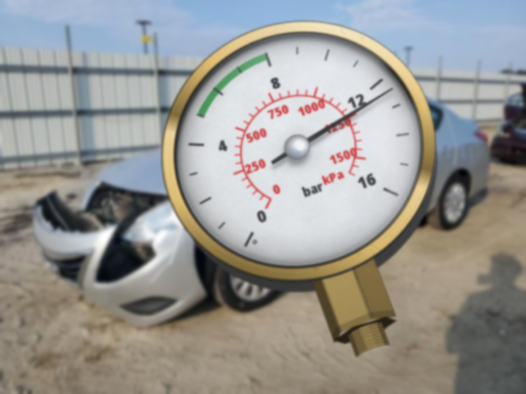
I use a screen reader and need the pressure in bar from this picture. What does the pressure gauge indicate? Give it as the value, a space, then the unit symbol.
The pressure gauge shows 12.5 bar
